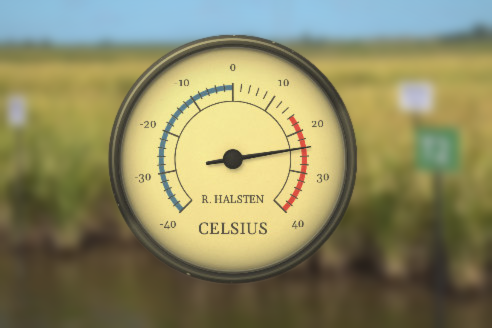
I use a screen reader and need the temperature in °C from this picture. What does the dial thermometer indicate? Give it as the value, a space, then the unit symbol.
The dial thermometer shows 24 °C
